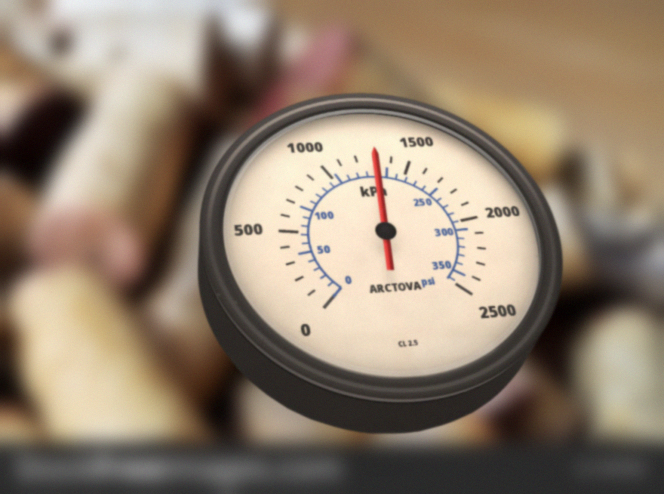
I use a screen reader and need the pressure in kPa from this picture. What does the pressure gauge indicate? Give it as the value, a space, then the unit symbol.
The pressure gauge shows 1300 kPa
